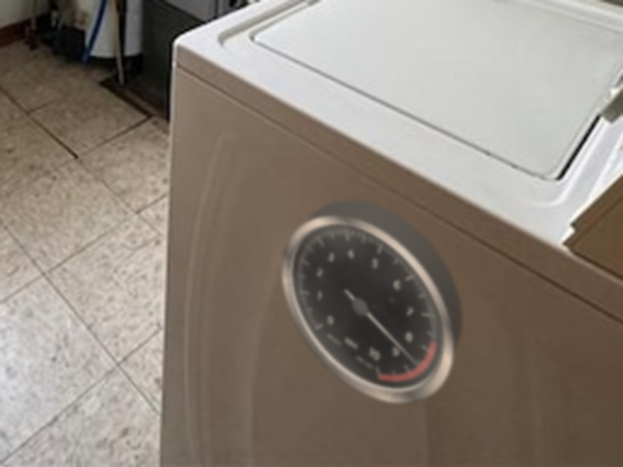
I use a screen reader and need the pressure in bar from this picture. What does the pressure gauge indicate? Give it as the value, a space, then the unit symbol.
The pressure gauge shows 8.5 bar
